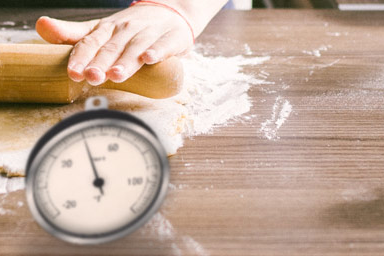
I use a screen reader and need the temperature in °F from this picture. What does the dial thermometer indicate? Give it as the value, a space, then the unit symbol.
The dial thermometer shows 40 °F
